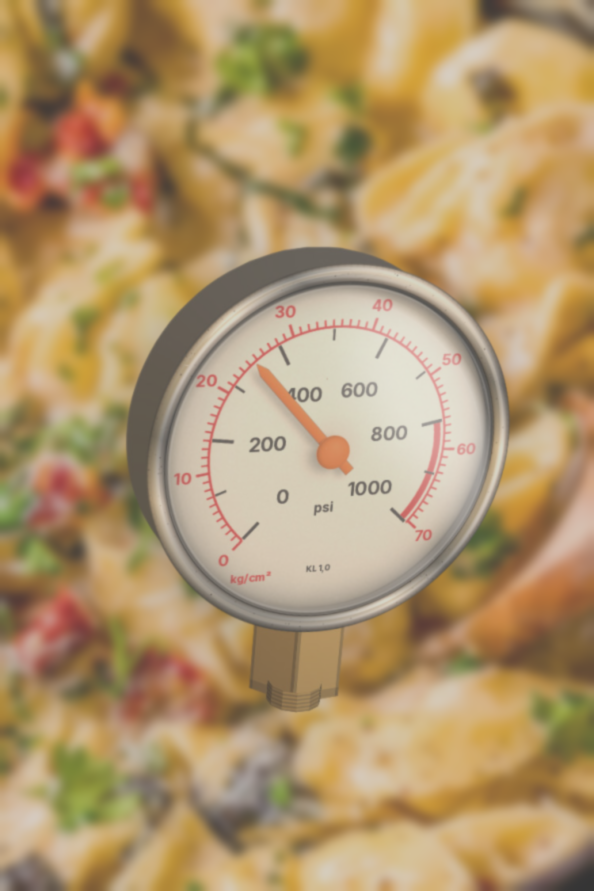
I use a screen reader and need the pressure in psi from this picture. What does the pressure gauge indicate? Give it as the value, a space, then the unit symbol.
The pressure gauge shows 350 psi
